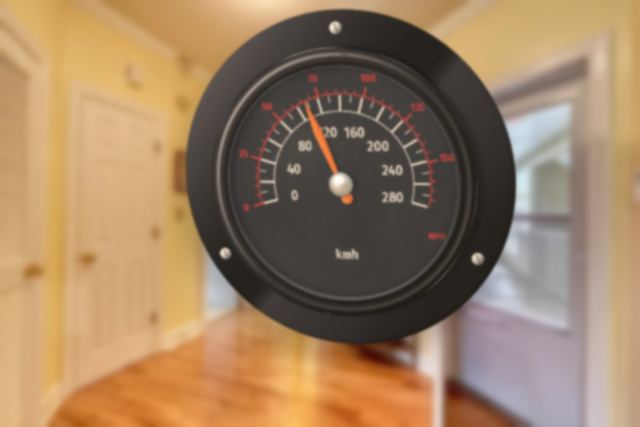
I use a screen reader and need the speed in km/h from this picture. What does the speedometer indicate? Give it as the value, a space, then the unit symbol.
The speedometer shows 110 km/h
